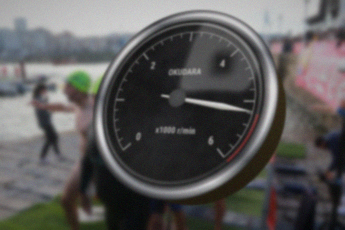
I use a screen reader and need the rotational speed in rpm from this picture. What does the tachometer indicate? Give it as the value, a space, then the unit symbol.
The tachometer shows 5200 rpm
